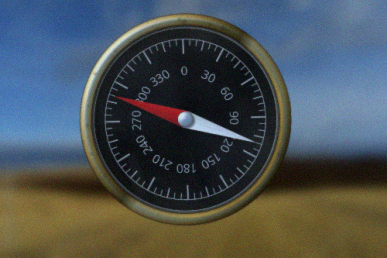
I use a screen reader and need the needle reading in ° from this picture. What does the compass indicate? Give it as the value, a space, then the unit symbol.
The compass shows 290 °
